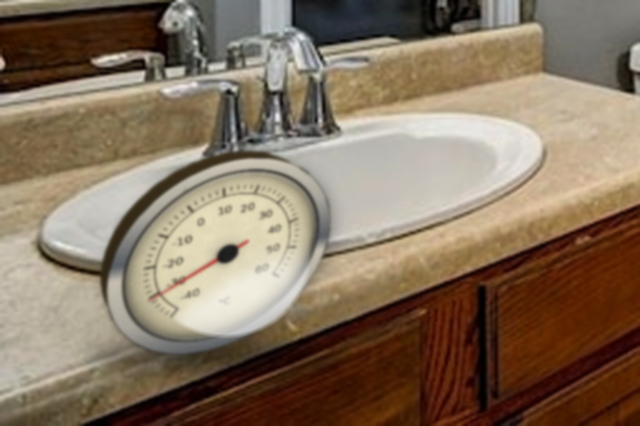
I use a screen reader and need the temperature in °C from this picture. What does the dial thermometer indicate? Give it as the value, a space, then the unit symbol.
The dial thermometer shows -30 °C
